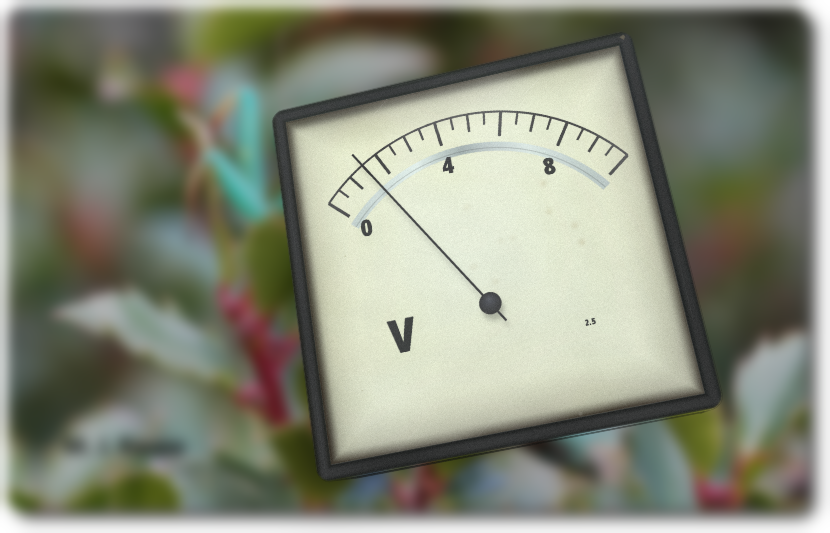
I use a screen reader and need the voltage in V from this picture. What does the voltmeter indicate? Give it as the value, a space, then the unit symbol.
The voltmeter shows 1.5 V
